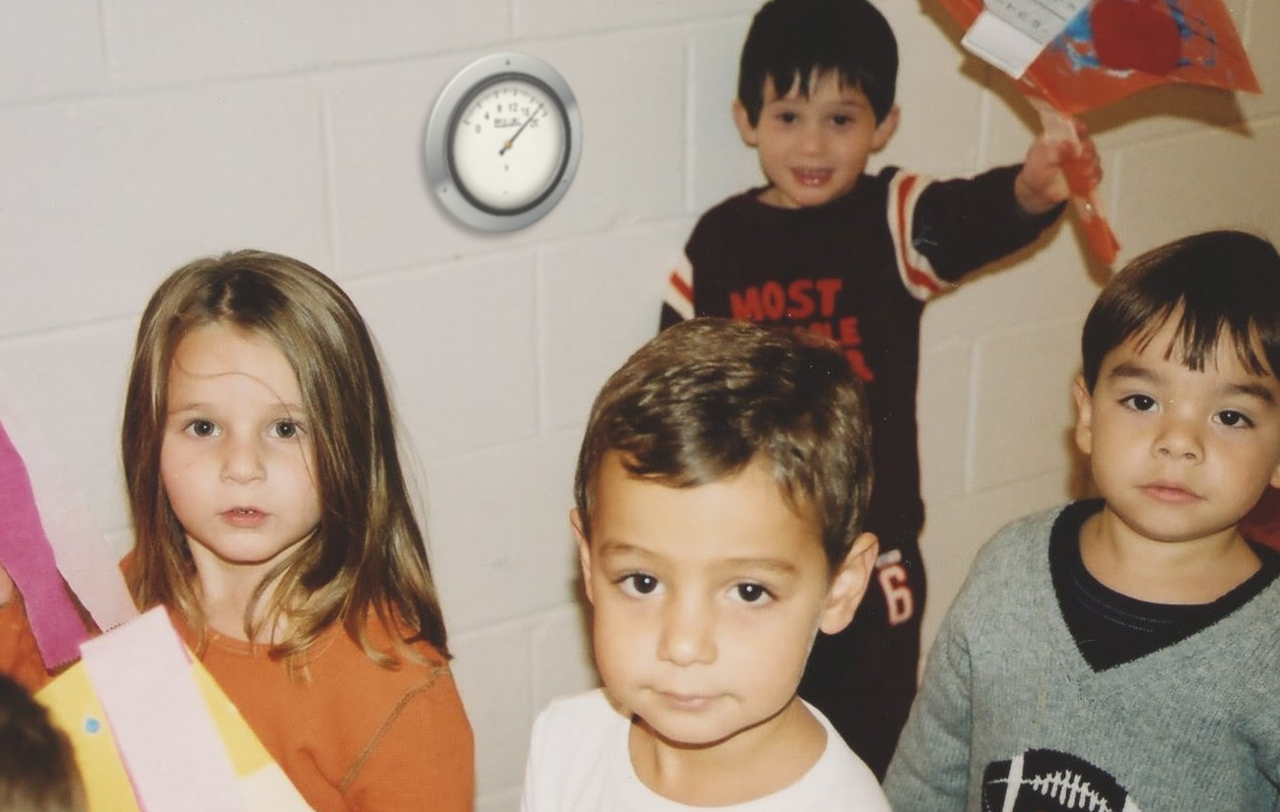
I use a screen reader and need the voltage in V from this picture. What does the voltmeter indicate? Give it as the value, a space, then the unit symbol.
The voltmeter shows 18 V
